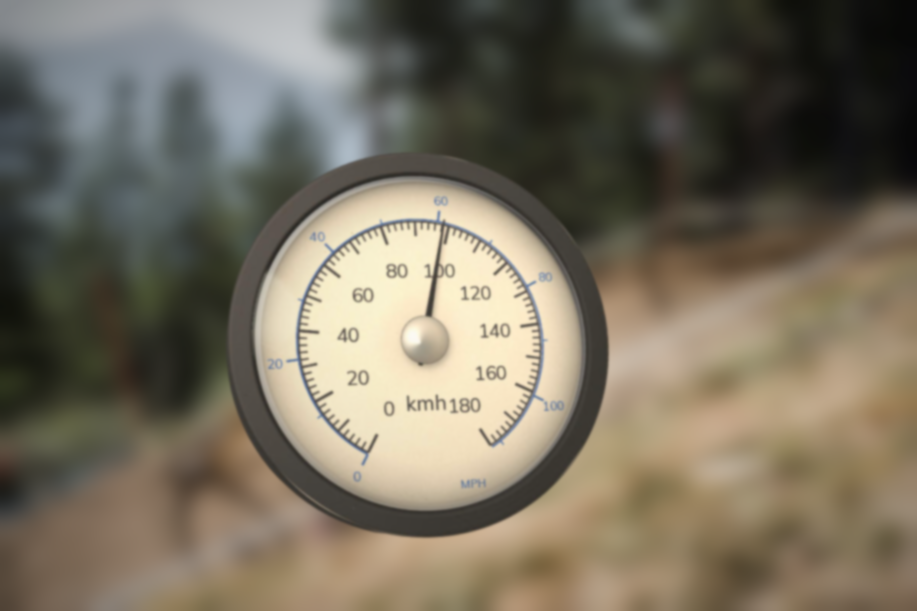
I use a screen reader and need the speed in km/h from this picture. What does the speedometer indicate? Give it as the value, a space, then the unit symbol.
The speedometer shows 98 km/h
